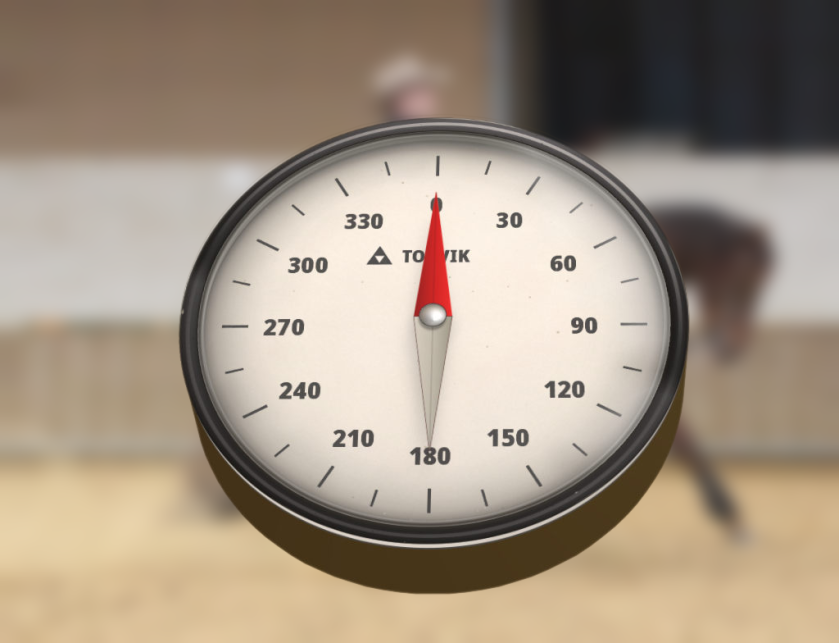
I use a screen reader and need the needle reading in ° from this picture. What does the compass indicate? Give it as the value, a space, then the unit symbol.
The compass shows 0 °
